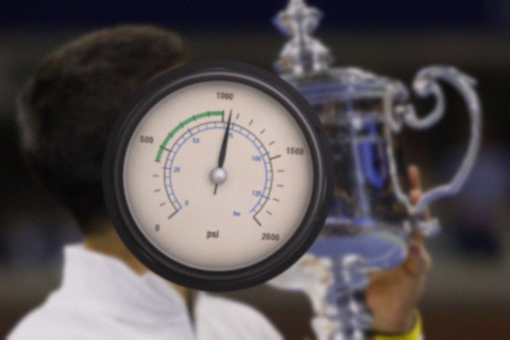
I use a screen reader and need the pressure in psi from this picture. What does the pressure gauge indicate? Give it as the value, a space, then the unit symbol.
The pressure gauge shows 1050 psi
